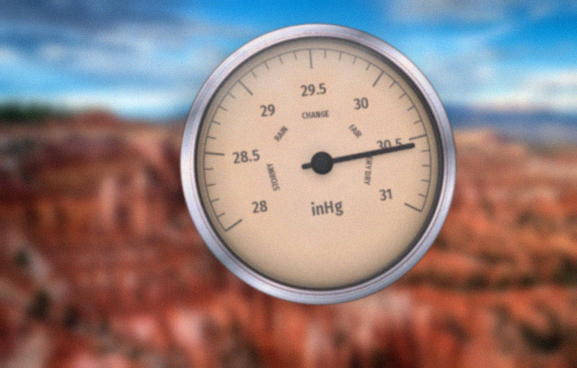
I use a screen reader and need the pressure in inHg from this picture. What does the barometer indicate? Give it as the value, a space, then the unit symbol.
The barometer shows 30.55 inHg
